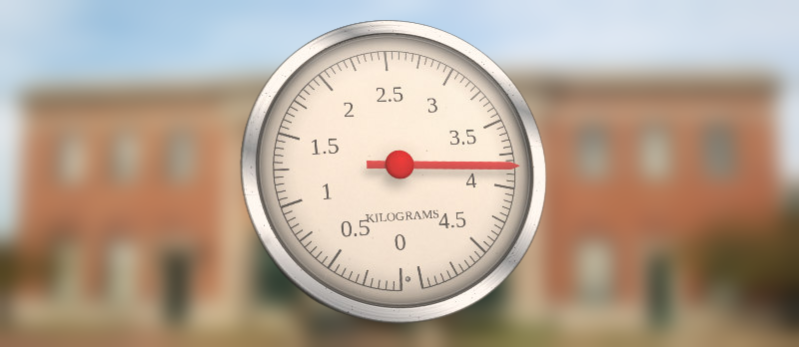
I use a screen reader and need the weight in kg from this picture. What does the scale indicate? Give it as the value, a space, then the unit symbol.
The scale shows 3.85 kg
